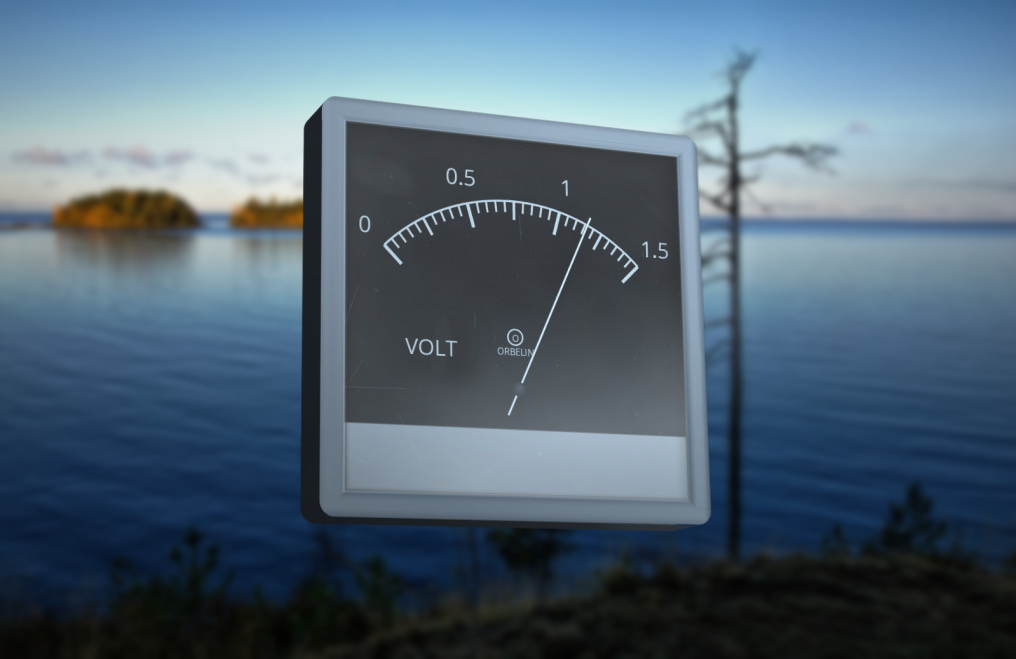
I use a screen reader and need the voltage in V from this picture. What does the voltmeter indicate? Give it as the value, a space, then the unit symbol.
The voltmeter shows 1.15 V
